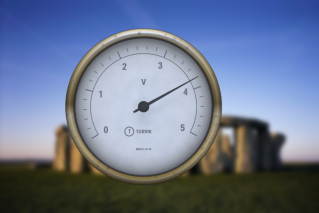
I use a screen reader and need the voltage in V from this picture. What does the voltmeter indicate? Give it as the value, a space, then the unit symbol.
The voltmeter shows 3.8 V
